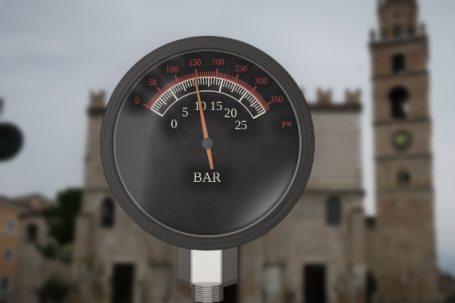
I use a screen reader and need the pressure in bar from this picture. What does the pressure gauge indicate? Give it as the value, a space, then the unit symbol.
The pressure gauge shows 10 bar
